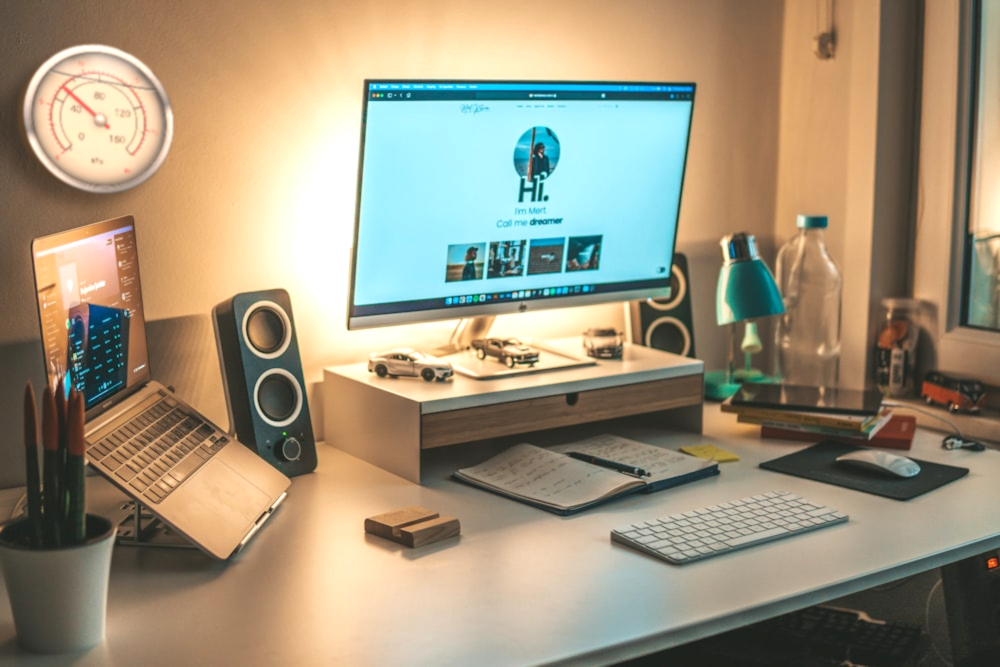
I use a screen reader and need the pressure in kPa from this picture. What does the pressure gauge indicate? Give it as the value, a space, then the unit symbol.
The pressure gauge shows 50 kPa
